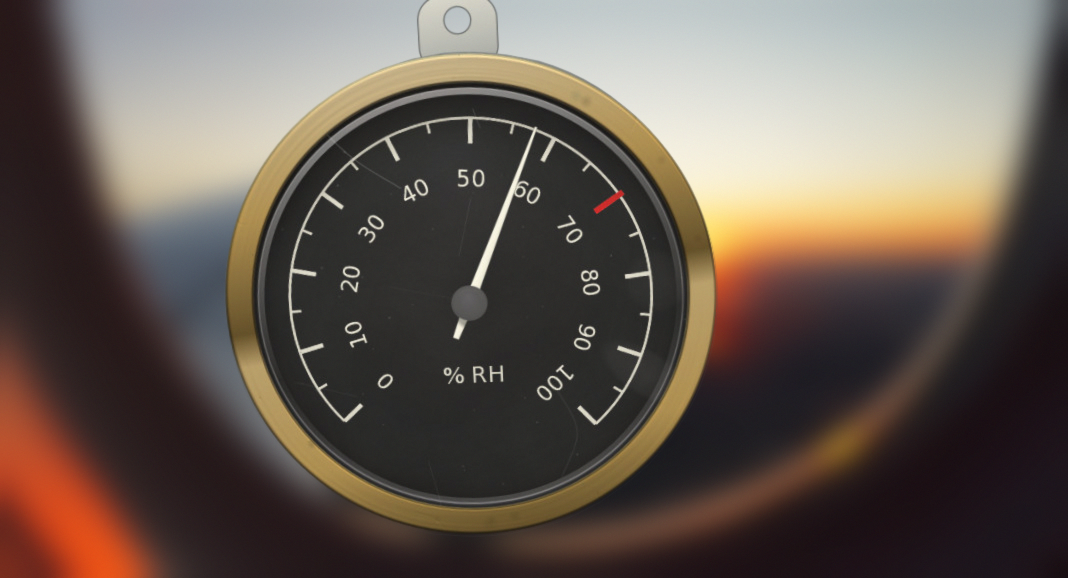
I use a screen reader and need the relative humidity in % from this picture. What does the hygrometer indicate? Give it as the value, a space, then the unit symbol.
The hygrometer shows 57.5 %
